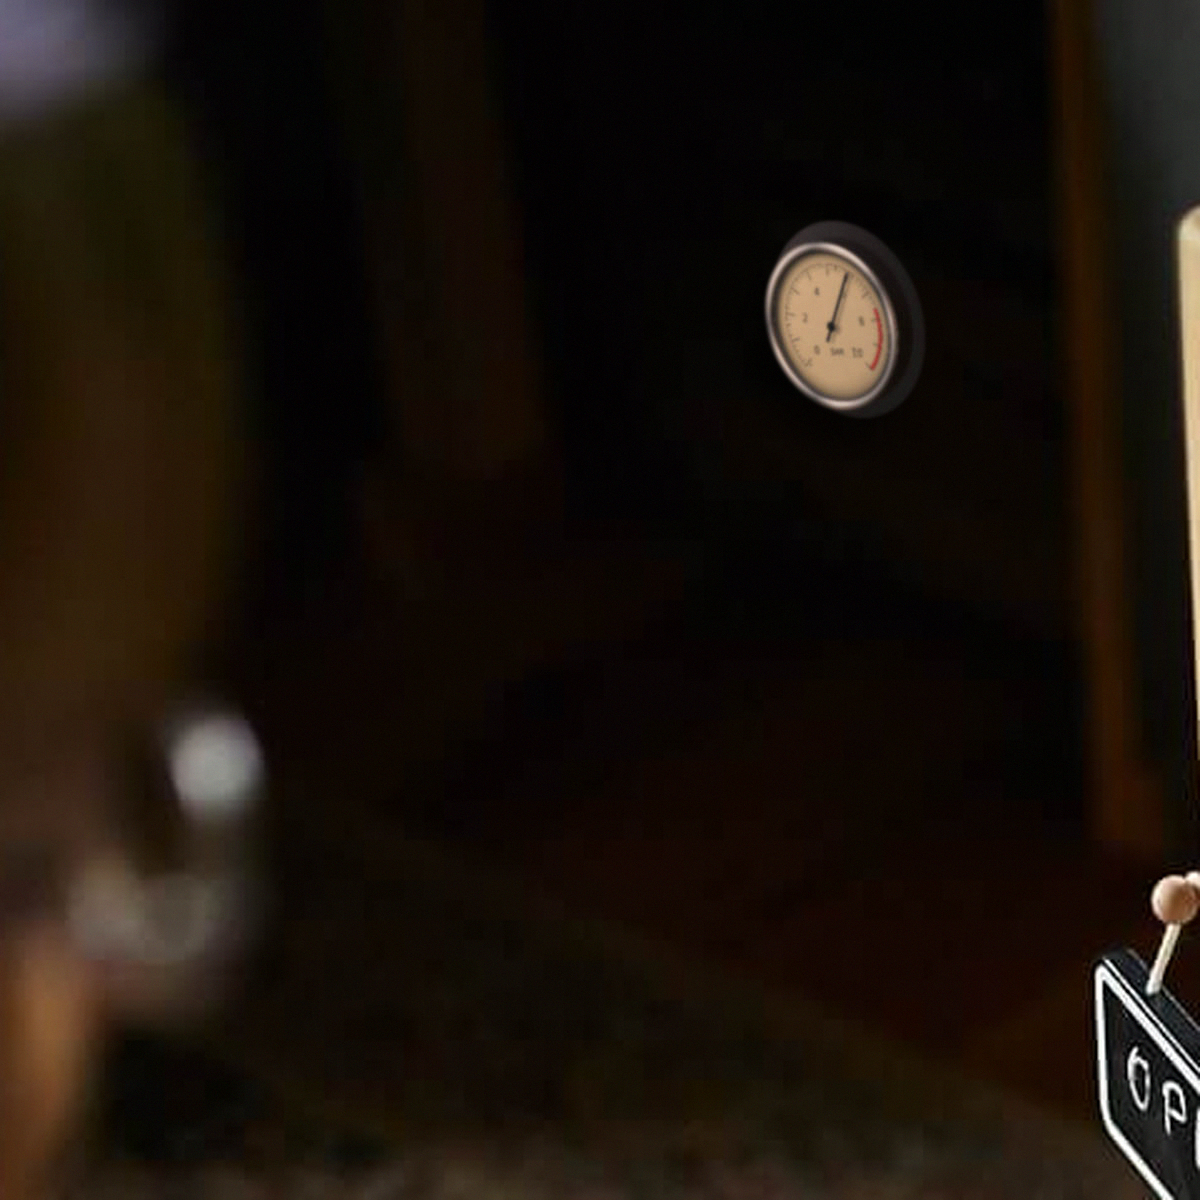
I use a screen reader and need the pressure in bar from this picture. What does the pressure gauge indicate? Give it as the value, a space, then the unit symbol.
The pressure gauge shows 6 bar
